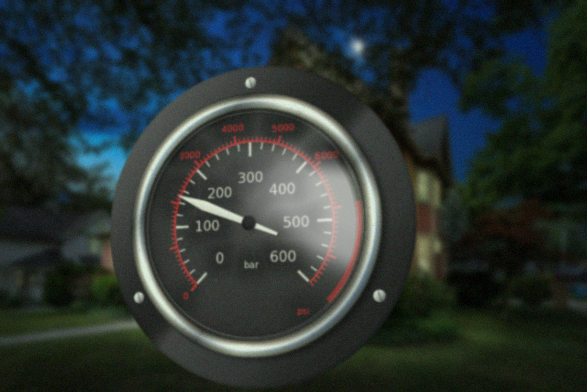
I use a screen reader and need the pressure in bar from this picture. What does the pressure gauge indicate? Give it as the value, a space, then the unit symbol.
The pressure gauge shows 150 bar
